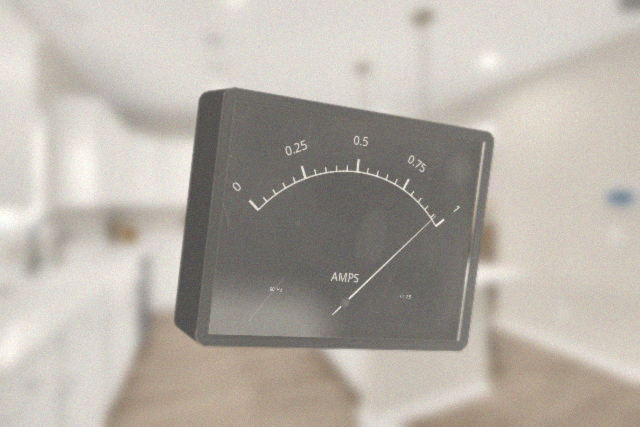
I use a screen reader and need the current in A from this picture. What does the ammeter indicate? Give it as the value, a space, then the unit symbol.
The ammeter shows 0.95 A
